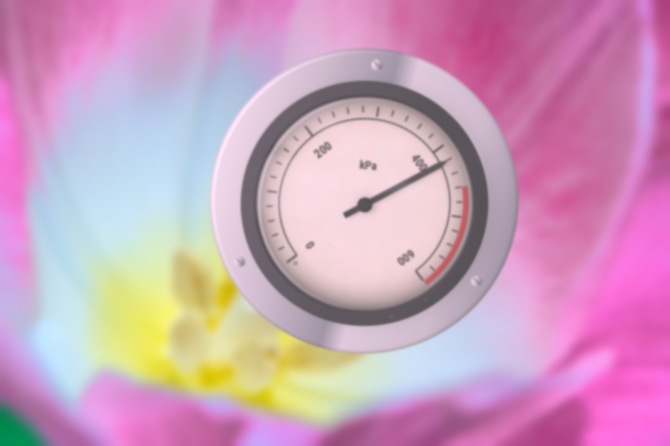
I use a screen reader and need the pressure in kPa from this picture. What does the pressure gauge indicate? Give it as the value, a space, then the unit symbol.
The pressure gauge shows 420 kPa
